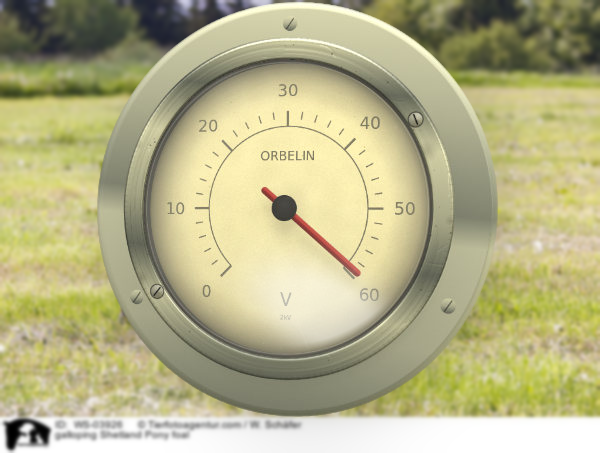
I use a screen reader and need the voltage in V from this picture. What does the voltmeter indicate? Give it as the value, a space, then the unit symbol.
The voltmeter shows 59 V
